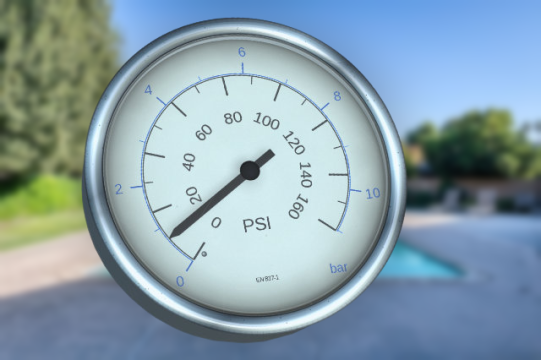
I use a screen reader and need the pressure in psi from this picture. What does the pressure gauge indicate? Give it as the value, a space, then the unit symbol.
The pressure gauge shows 10 psi
